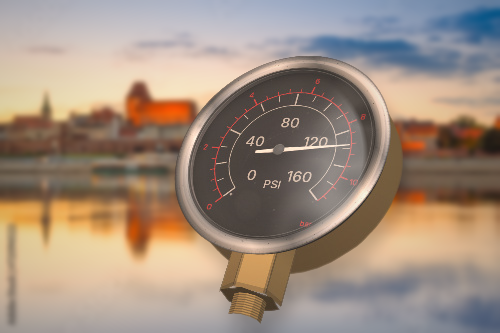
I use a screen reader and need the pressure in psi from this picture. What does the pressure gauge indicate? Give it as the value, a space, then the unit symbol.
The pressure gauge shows 130 psi
